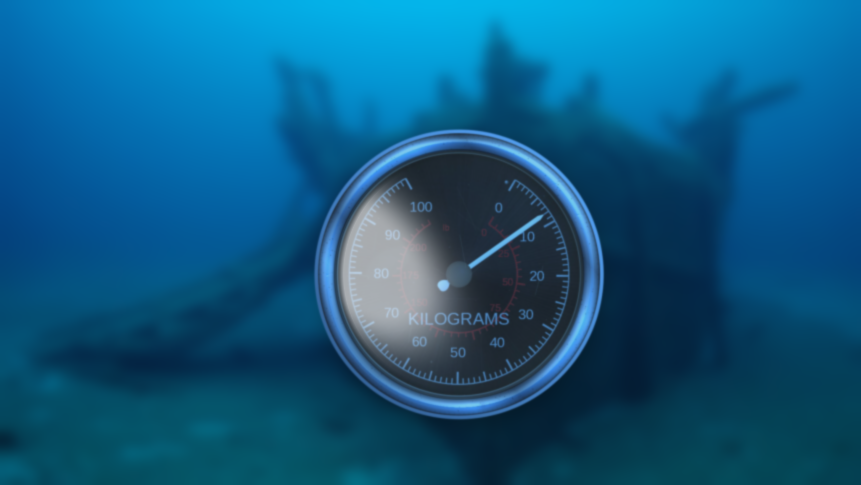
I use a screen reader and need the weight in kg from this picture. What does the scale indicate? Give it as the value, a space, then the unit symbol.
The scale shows 8 kg
